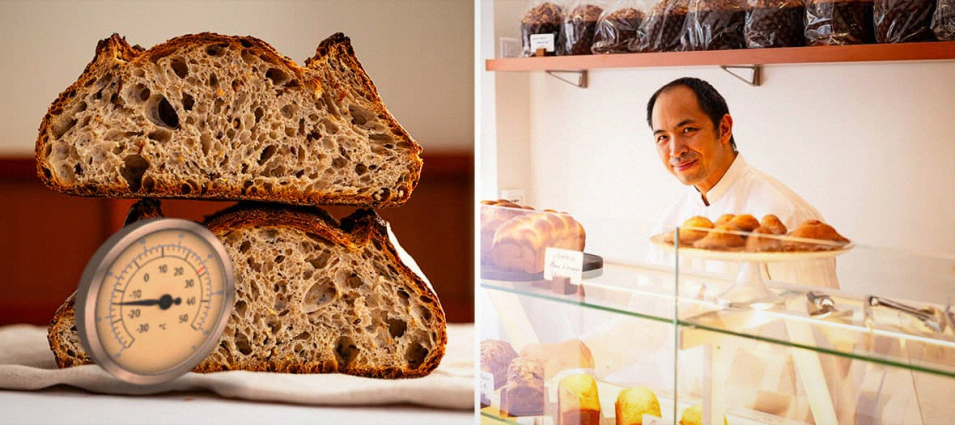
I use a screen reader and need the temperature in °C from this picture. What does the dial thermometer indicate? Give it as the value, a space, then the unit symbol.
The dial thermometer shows -14 °C
